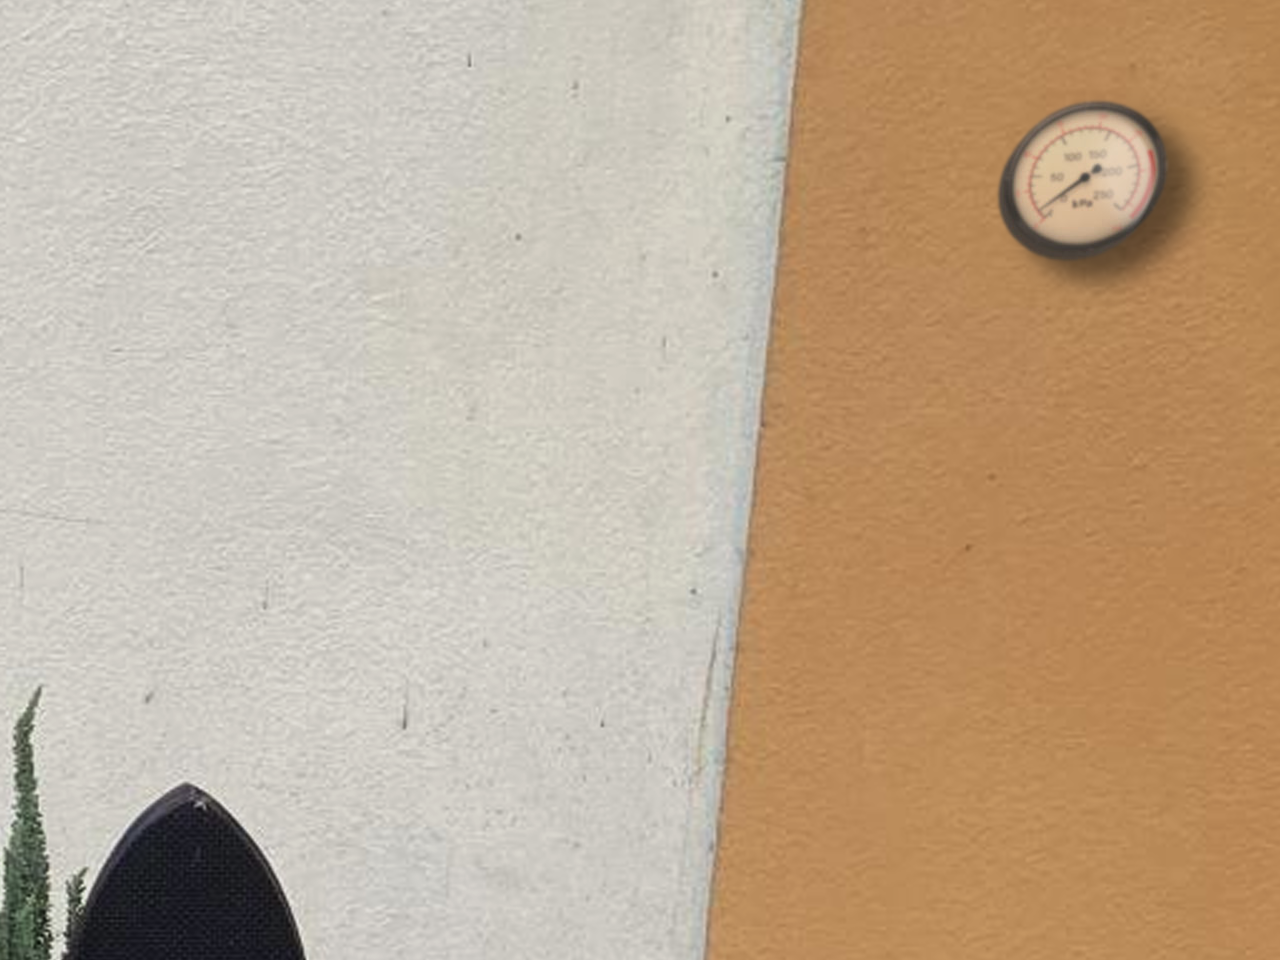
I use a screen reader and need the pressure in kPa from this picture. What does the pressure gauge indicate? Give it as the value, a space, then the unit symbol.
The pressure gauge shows 10 kPa
